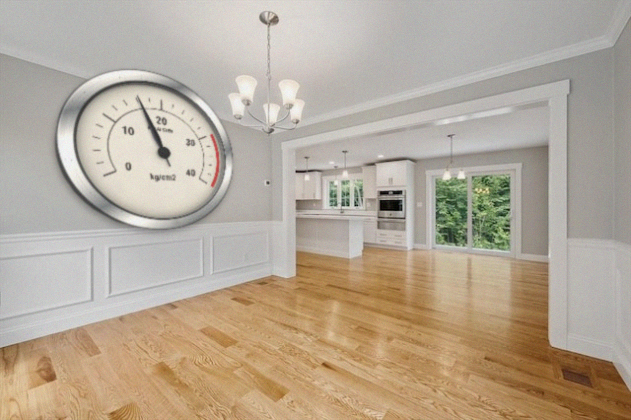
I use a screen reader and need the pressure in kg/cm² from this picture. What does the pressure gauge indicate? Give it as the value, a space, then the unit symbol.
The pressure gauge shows 16 kg/cm²
